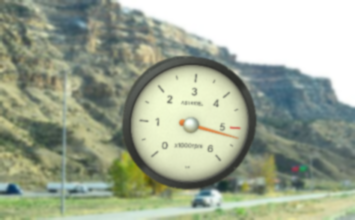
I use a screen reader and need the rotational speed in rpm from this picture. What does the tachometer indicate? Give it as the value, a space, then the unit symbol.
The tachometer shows 5250 rpm
